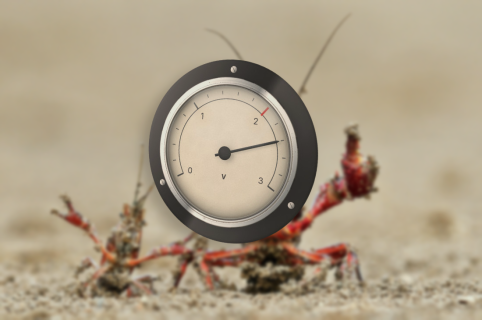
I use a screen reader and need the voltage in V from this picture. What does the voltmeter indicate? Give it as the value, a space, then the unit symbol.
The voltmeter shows 2.4 V
